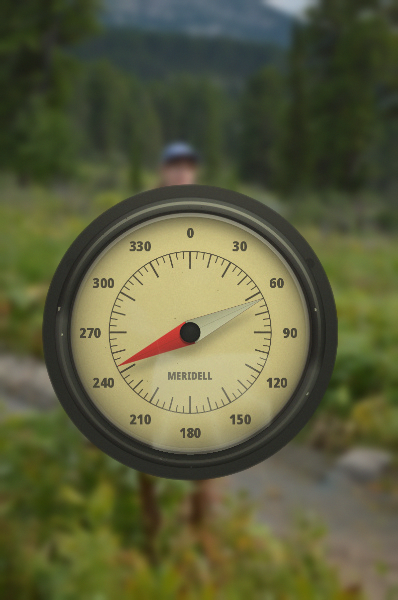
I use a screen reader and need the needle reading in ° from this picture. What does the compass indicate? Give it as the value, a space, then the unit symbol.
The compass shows 245 °
